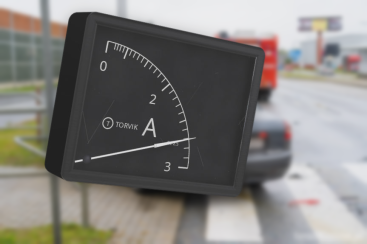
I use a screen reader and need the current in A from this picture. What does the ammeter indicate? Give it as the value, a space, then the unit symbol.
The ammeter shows 2.7 A
